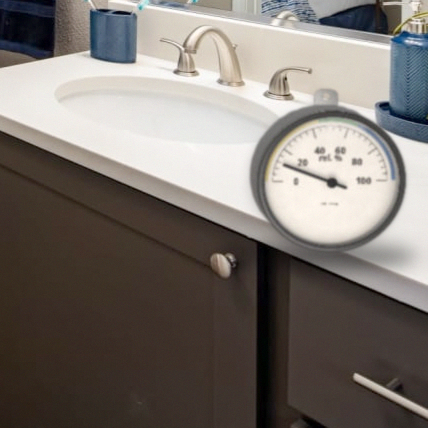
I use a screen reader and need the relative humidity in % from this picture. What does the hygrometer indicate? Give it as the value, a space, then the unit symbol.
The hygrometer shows 12 %
